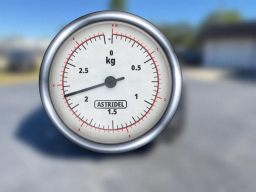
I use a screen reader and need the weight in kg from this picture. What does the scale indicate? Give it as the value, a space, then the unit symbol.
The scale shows 2.15 kg
